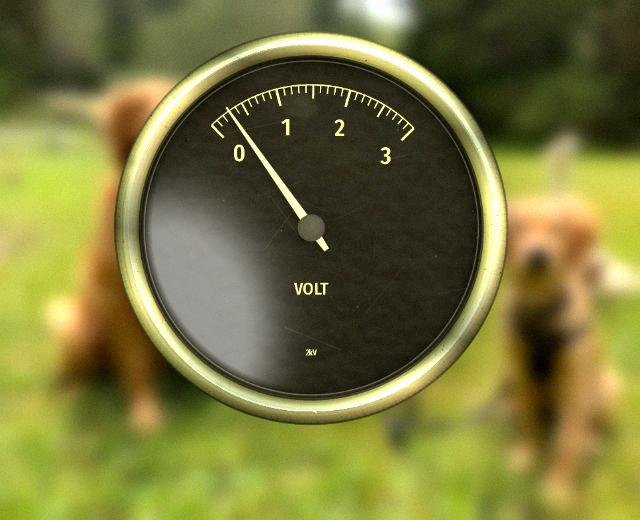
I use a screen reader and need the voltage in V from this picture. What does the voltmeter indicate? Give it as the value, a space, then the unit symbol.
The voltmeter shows 0.3 V
